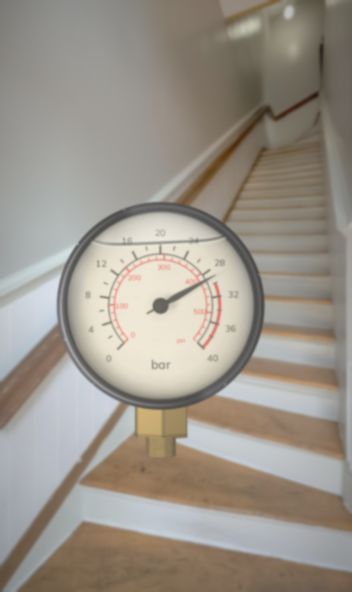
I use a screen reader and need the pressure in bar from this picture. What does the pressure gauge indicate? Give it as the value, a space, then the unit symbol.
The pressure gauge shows 29 bar
